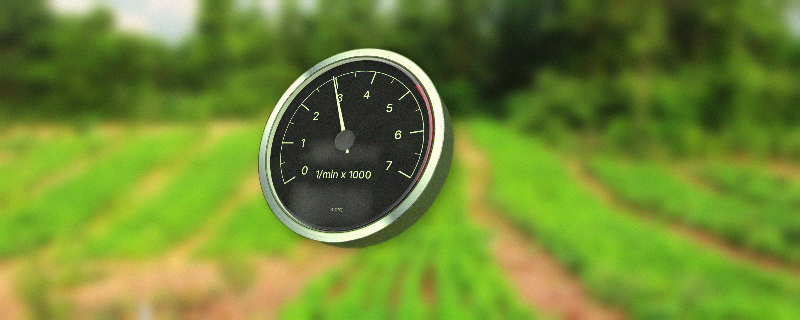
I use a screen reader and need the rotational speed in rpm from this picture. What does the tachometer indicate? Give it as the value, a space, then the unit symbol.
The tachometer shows 3000 rpm
